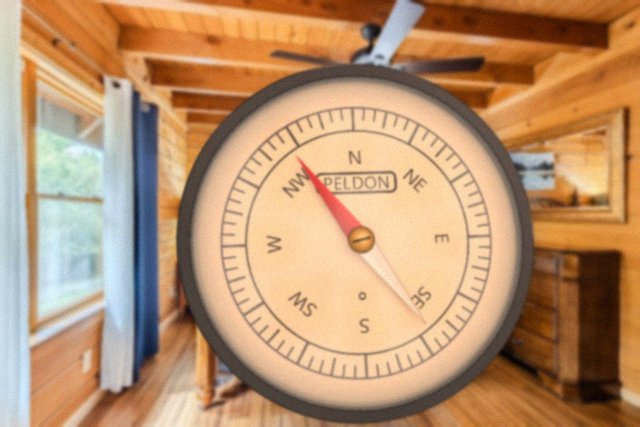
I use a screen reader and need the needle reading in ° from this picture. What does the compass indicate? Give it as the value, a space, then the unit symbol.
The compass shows 325 °
